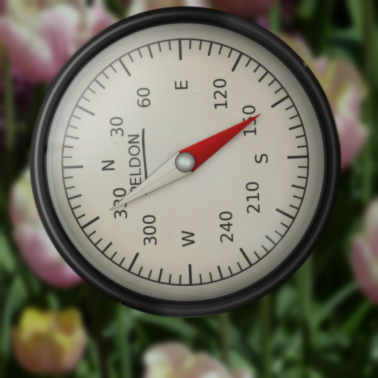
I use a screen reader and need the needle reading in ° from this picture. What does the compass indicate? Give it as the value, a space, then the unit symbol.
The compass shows 150 °
